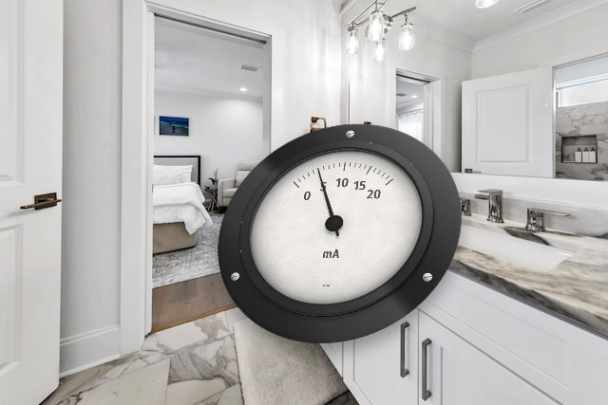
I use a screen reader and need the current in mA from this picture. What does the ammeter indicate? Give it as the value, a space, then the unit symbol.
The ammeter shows 5 mA
